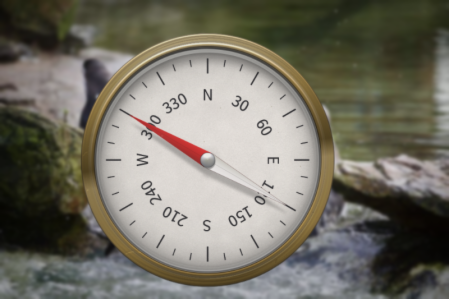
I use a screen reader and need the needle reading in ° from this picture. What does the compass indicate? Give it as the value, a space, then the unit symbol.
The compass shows 300 °
